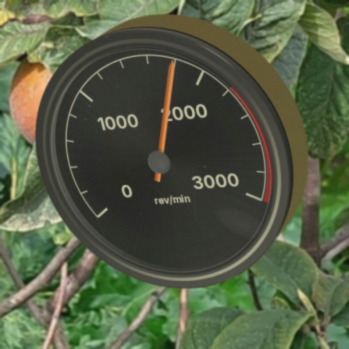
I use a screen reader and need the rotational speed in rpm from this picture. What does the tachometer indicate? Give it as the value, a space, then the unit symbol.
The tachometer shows 1800 rpm
